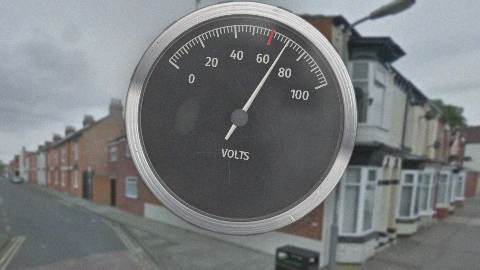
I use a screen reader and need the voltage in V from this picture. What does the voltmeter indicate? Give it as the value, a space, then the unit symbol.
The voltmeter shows 70 V
